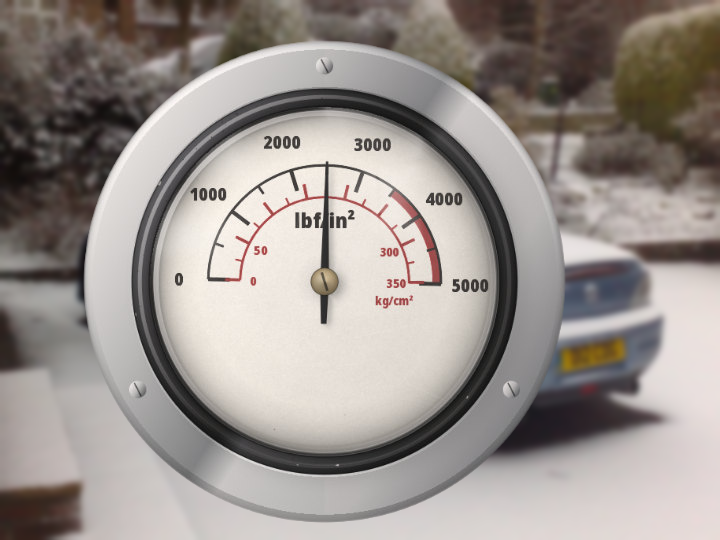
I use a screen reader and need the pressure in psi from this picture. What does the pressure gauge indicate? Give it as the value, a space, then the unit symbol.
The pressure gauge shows 2500 psi
